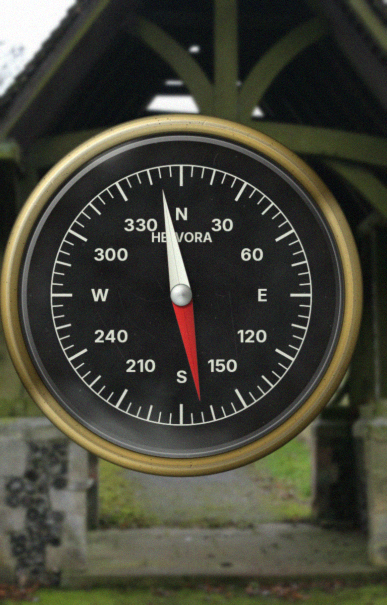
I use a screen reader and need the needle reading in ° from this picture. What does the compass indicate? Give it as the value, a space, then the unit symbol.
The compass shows 170 °
